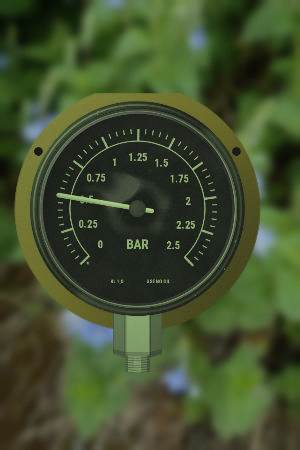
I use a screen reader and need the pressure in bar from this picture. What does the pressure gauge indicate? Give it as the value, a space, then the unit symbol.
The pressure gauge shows 0.5 bar
